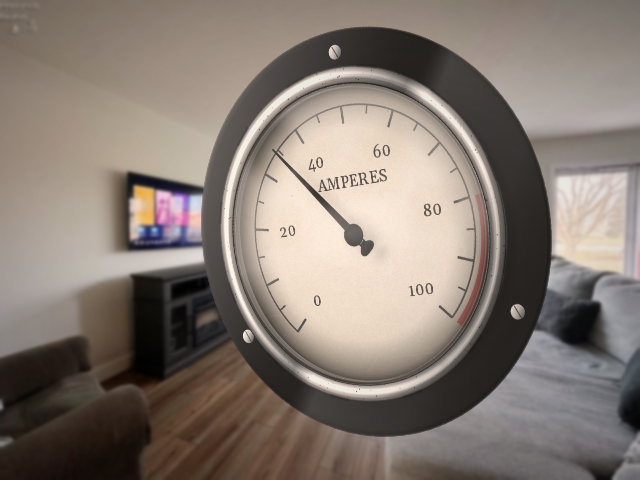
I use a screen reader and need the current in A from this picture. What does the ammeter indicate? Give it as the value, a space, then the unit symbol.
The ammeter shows 35 A
